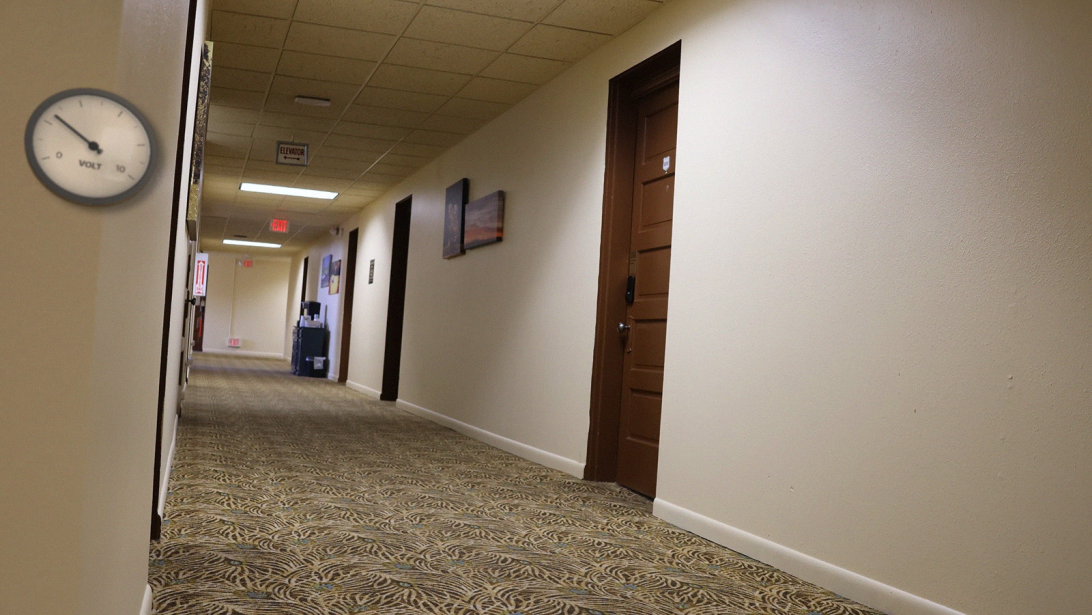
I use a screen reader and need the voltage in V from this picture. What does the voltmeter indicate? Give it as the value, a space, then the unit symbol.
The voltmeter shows 2.5 V
